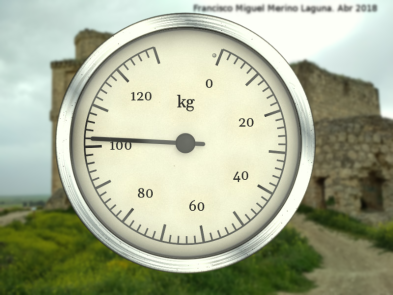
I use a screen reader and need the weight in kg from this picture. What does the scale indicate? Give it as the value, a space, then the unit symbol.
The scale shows 102 kg
